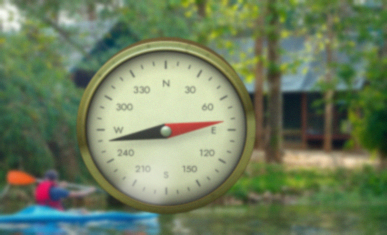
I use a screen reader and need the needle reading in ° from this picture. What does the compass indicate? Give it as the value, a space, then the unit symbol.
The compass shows 80 °
